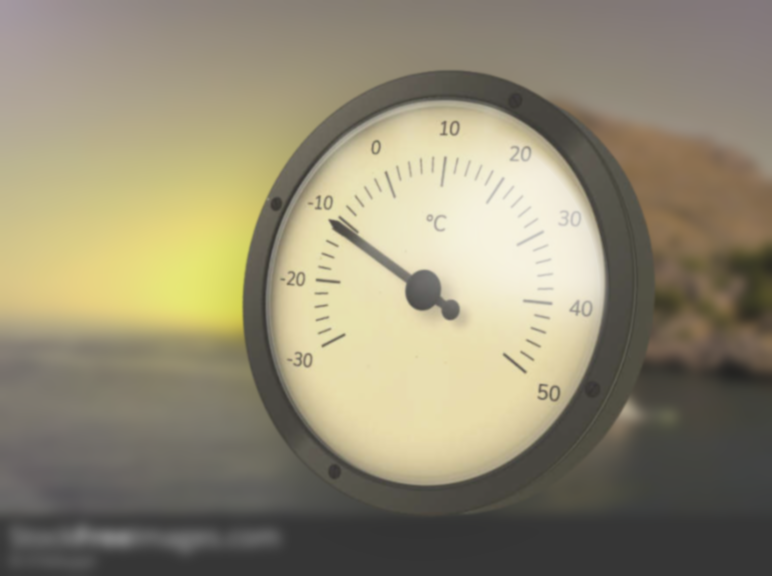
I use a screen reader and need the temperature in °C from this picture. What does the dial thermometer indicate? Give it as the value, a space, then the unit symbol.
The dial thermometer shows -11 °C
